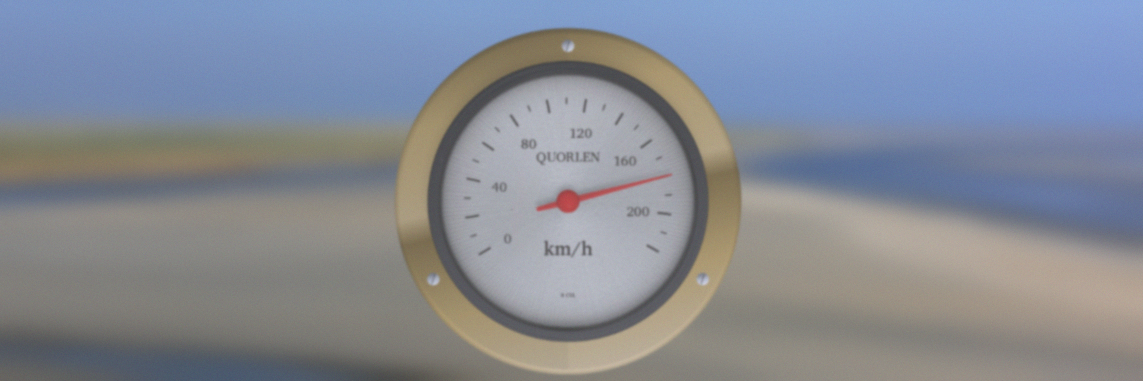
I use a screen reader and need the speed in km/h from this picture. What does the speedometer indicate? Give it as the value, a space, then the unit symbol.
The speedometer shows 180 km/h
